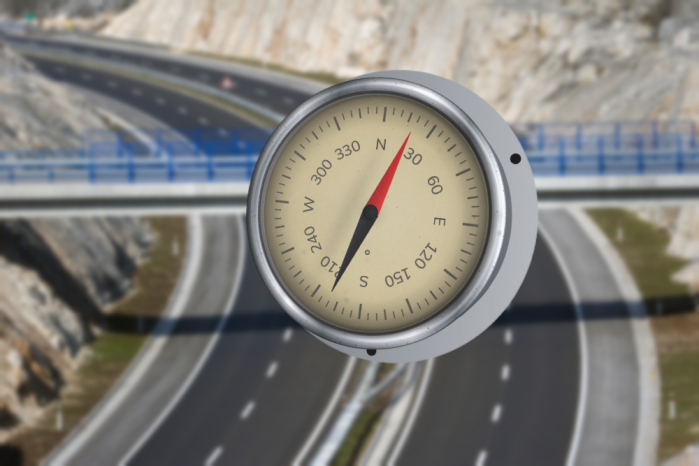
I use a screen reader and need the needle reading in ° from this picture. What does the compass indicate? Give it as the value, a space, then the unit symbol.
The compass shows 20 °
